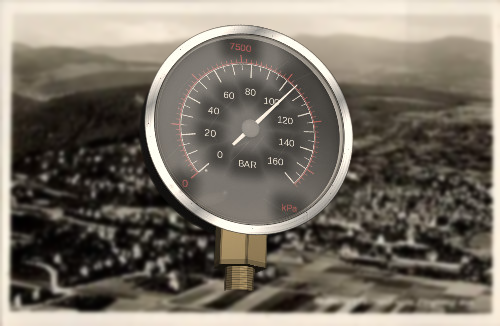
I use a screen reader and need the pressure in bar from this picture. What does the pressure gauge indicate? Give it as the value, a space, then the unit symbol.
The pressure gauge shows 105 bar
